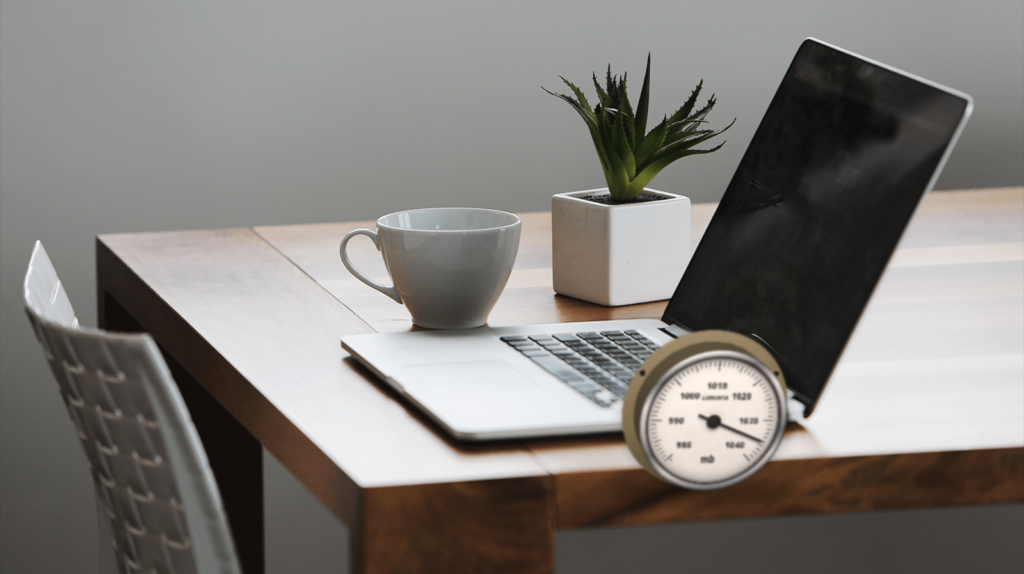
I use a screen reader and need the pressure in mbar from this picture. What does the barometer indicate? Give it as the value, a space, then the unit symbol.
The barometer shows 1035 mbar
